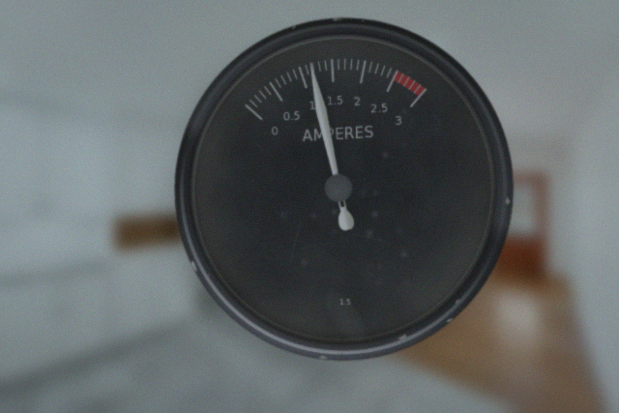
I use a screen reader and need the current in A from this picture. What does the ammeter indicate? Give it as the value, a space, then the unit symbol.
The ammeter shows 1.2 A
